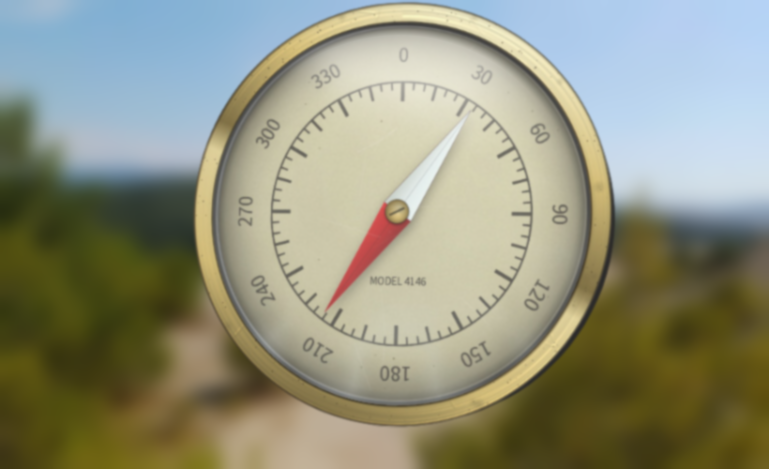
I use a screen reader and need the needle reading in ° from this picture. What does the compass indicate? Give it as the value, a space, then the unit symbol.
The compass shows 215 °
